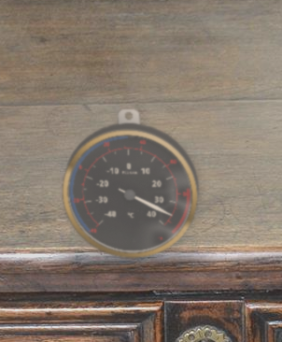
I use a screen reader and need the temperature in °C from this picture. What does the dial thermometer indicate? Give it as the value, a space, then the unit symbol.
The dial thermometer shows 35 °C
